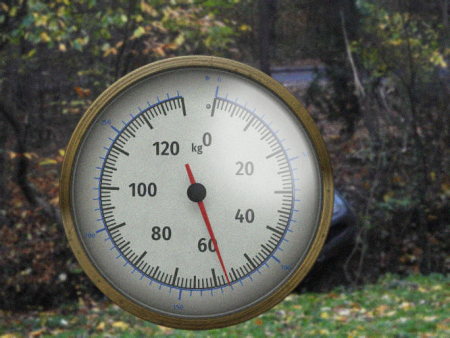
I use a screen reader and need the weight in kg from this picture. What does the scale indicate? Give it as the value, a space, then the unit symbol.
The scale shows 57 kg
